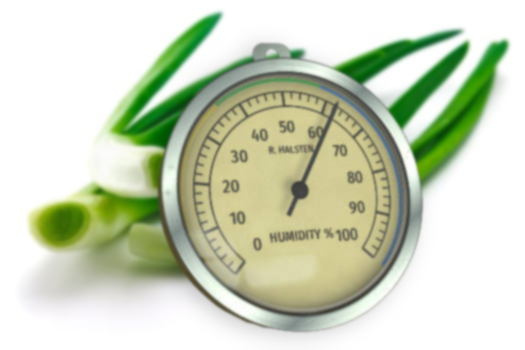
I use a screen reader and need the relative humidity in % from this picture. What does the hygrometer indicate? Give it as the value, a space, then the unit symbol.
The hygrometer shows 62 %
